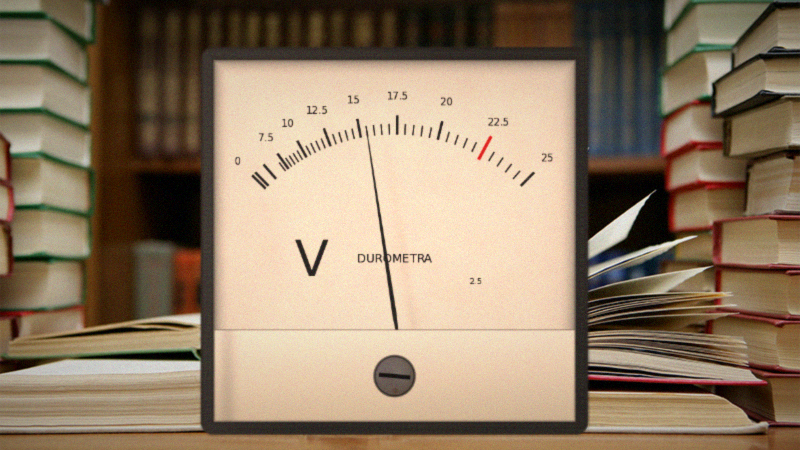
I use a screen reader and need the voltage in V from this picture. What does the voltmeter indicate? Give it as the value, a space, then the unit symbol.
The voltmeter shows 15.5 V
